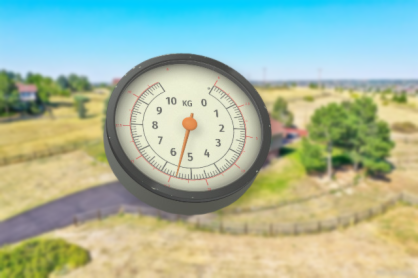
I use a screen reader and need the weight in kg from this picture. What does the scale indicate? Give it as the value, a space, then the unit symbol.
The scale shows 5.5 kg
